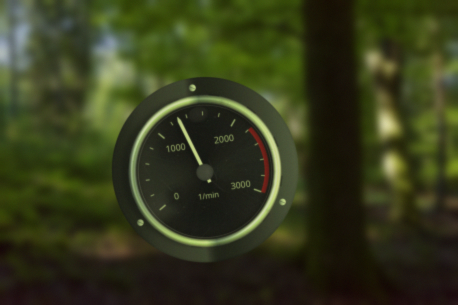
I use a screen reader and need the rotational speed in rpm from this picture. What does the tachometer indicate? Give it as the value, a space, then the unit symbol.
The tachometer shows 1300 rpm
